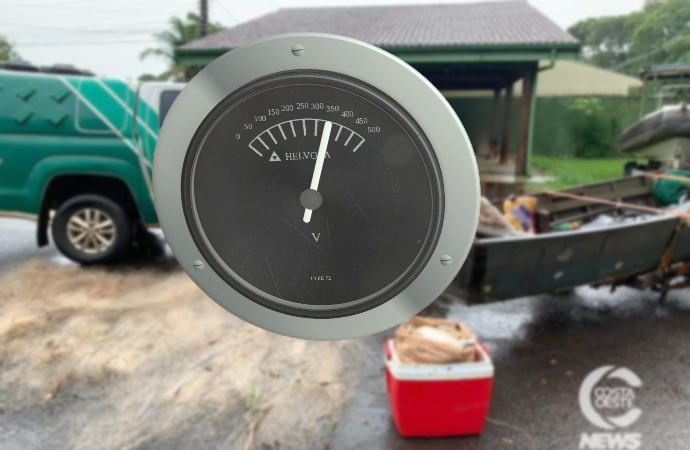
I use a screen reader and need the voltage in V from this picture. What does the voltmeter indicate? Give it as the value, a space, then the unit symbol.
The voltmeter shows 350 V
